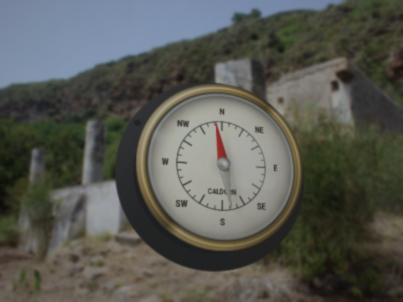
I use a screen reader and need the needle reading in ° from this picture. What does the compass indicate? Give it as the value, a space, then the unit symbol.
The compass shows 350 °
